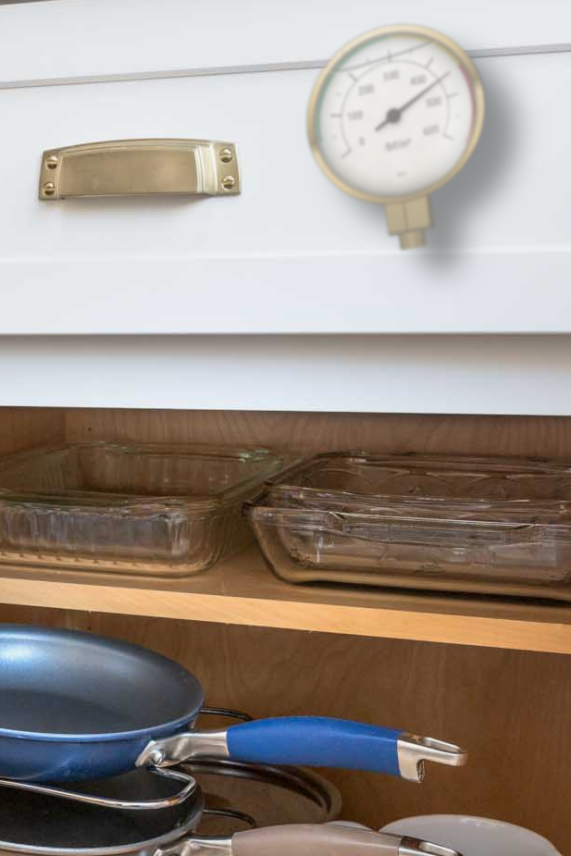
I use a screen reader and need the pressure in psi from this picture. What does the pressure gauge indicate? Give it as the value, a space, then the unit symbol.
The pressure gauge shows 450 psi
